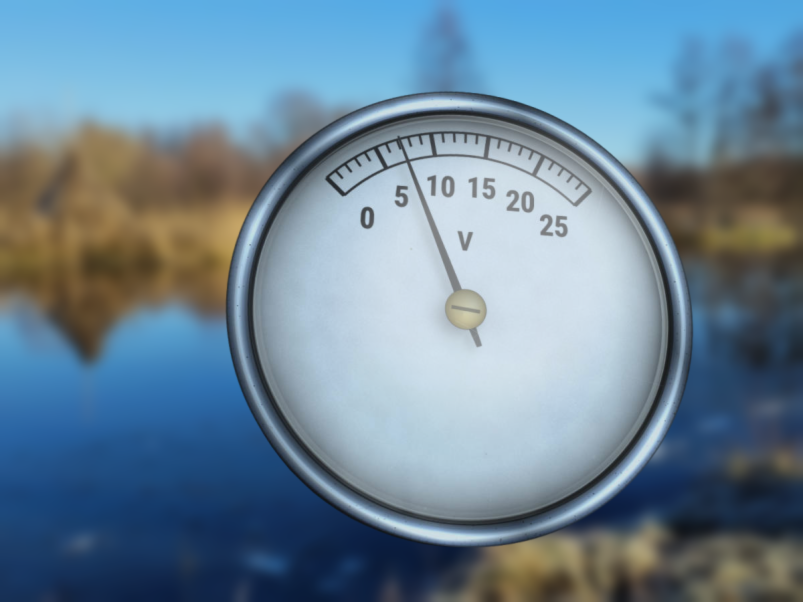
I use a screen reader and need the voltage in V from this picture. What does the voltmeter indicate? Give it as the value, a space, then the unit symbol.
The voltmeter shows 7 V
